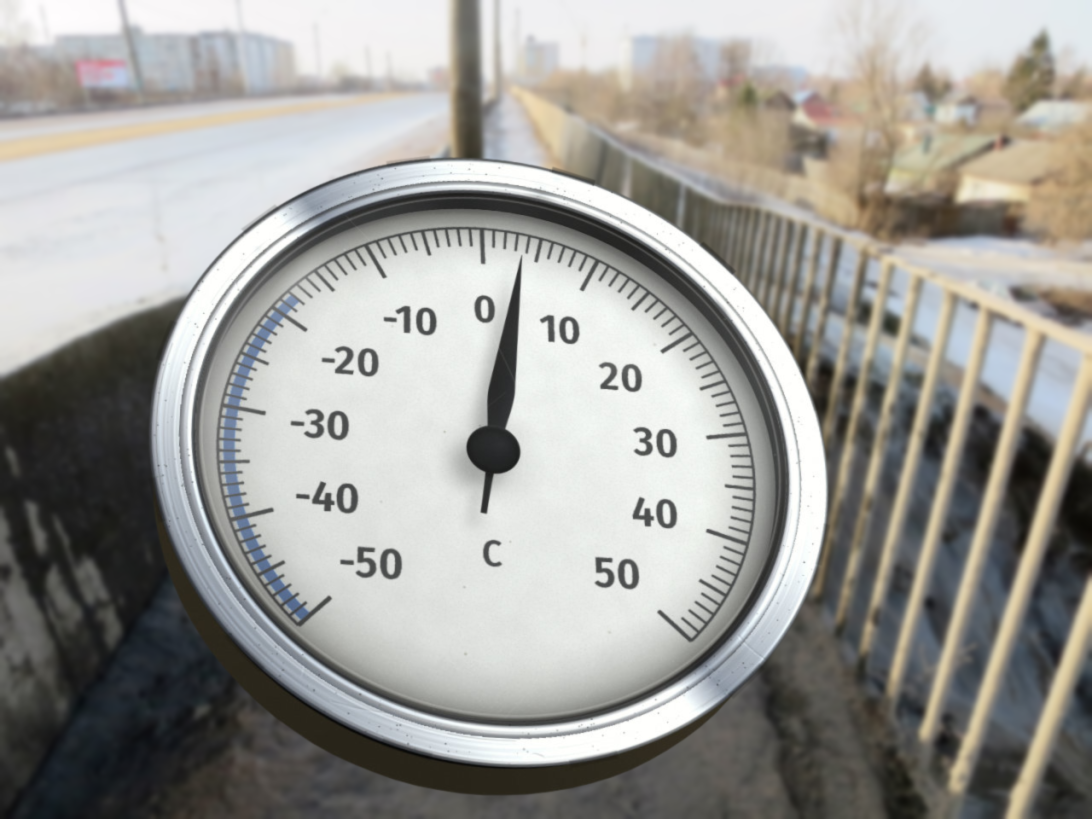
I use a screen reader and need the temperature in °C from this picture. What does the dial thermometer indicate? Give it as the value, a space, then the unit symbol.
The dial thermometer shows 3.5 °C
